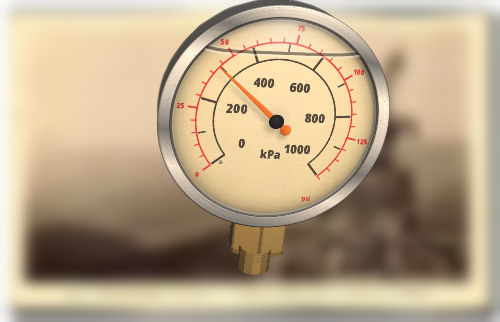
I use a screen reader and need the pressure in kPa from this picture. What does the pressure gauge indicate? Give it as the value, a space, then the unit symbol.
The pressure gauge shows 300 kPa
